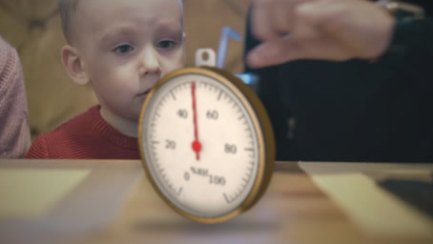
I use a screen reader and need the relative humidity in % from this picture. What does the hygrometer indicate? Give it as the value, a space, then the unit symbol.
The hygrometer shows 50 %
